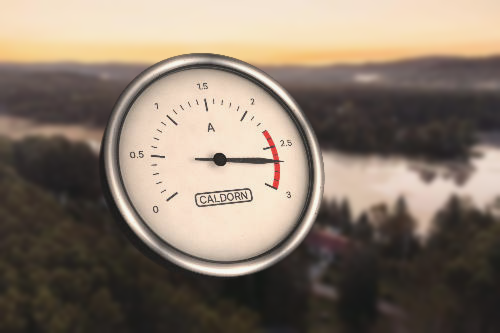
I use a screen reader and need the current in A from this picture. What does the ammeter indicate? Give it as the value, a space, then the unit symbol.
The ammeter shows 2.7 A
